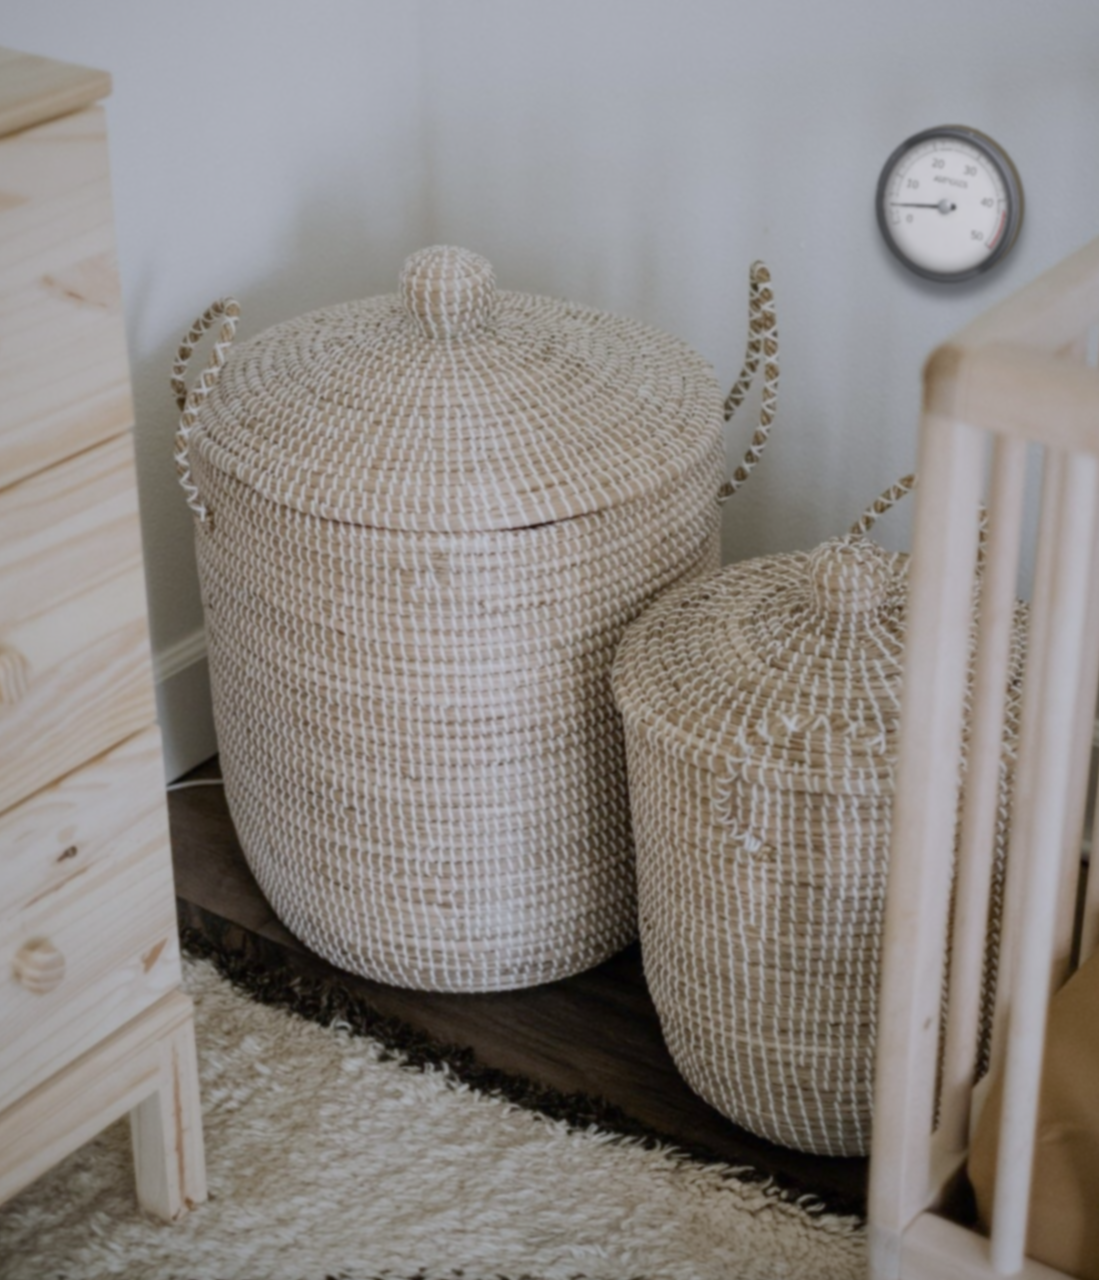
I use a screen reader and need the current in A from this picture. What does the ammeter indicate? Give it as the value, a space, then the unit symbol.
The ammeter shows 4 A
